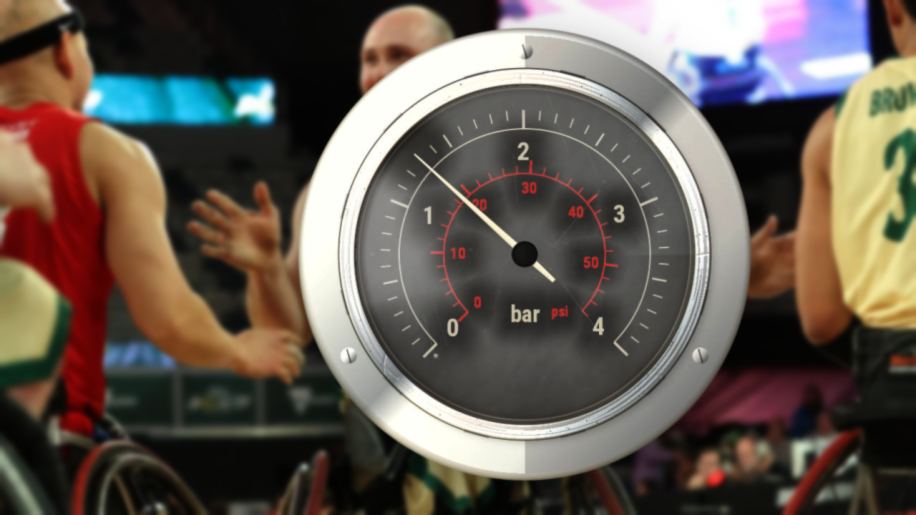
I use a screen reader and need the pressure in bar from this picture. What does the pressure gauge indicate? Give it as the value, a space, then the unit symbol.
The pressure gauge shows 1.3 bar
